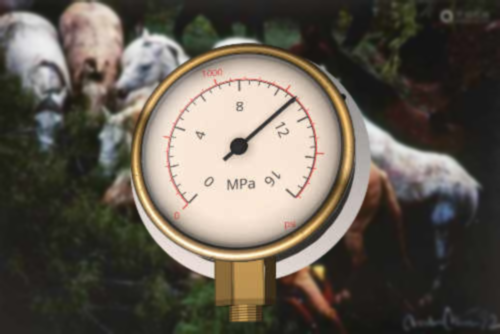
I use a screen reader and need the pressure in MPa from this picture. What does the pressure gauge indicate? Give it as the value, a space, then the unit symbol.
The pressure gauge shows 11 MPa
